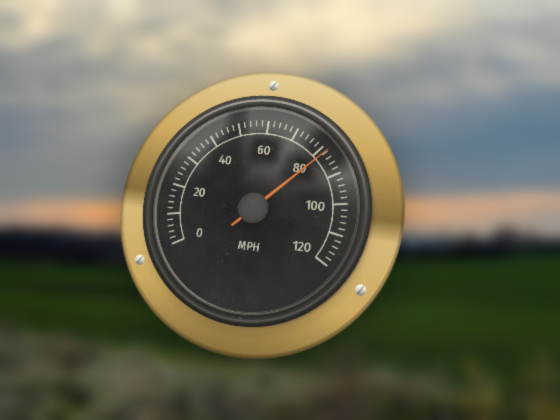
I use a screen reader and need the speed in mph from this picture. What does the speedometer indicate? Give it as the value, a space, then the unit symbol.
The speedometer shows 82 mph
